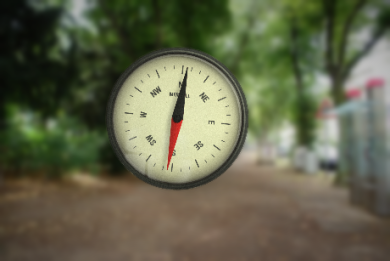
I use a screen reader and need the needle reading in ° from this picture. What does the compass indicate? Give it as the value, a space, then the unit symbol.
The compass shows 185 °
